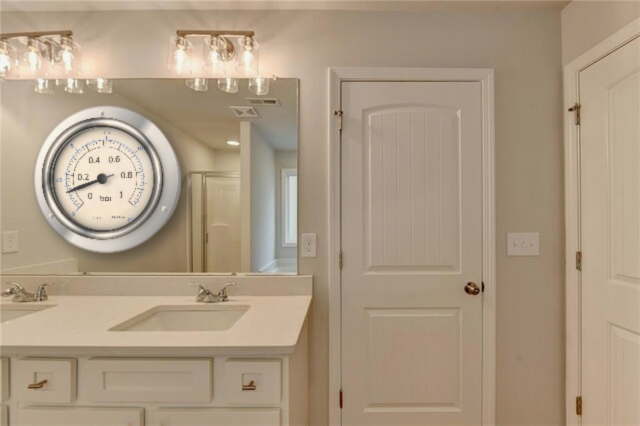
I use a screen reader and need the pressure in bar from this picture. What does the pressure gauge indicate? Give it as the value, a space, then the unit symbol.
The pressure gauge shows 0.1 bar
